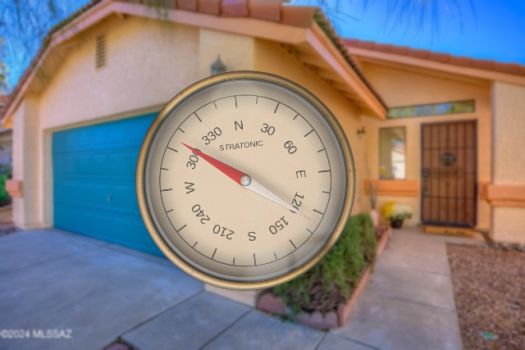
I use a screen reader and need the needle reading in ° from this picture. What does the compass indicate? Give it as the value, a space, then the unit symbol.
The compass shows 307.5 °
